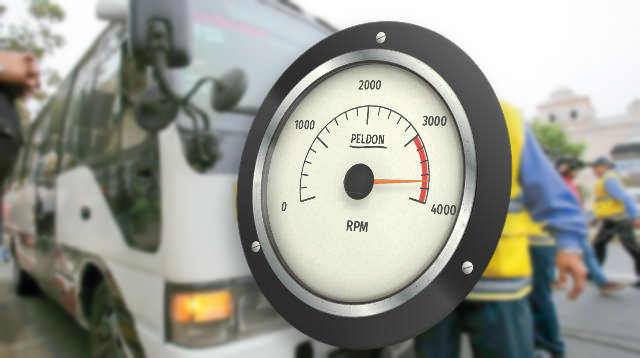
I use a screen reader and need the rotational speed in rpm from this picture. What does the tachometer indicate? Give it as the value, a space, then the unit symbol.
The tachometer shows 3700 rpm
